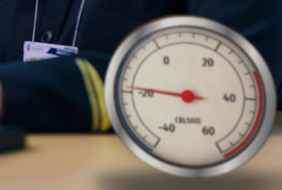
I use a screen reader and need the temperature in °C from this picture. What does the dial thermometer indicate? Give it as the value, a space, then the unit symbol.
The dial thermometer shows -18 °C
